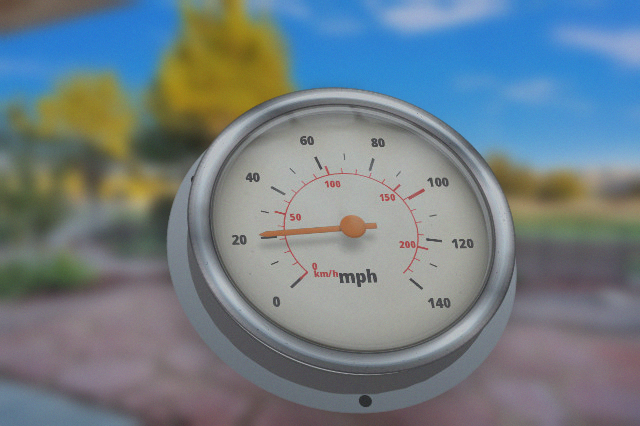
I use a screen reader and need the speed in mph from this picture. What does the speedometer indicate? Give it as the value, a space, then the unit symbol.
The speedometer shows 20 mph
